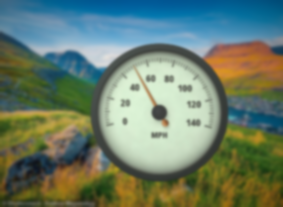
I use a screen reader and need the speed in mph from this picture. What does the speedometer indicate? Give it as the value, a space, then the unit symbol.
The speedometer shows 50 mph
